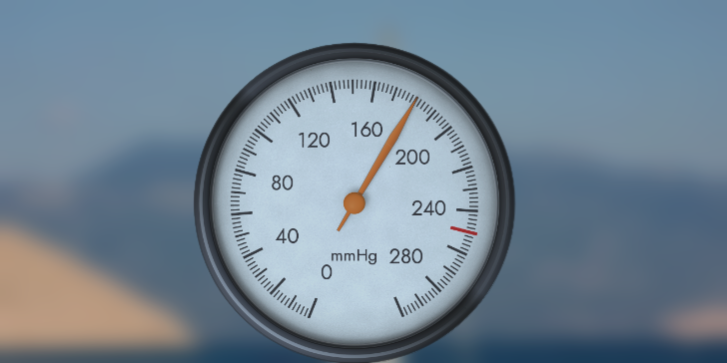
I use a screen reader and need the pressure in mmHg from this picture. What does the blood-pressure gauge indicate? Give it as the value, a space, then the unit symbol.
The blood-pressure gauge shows 180 mmHg
